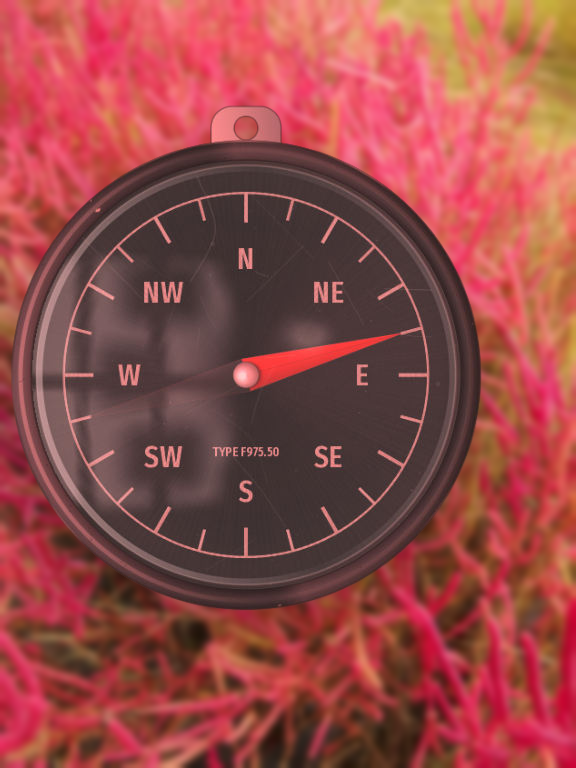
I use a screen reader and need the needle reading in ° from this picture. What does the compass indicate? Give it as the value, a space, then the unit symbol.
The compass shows 75 °
